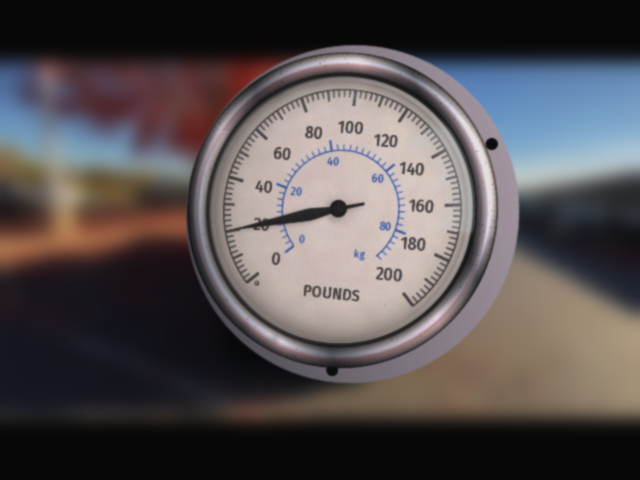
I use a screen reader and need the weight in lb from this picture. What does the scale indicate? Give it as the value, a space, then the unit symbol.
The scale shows 20 lb
